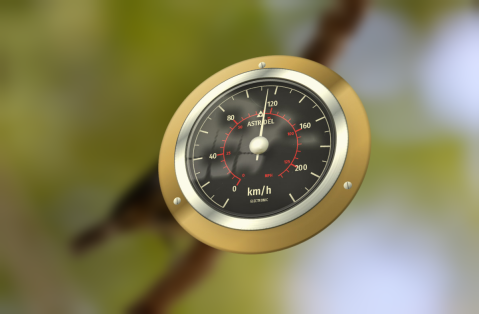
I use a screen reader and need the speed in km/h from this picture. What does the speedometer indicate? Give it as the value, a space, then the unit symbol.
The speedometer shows 115 km/h
